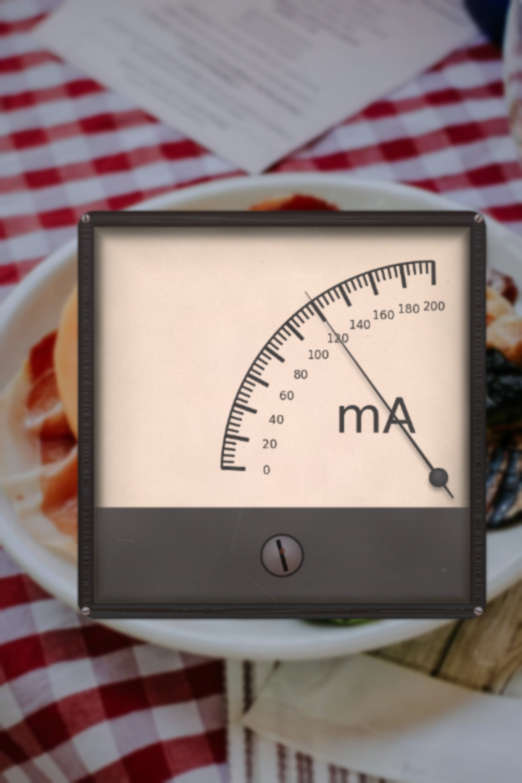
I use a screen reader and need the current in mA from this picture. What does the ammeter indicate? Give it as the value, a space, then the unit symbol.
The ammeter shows 120 mA
